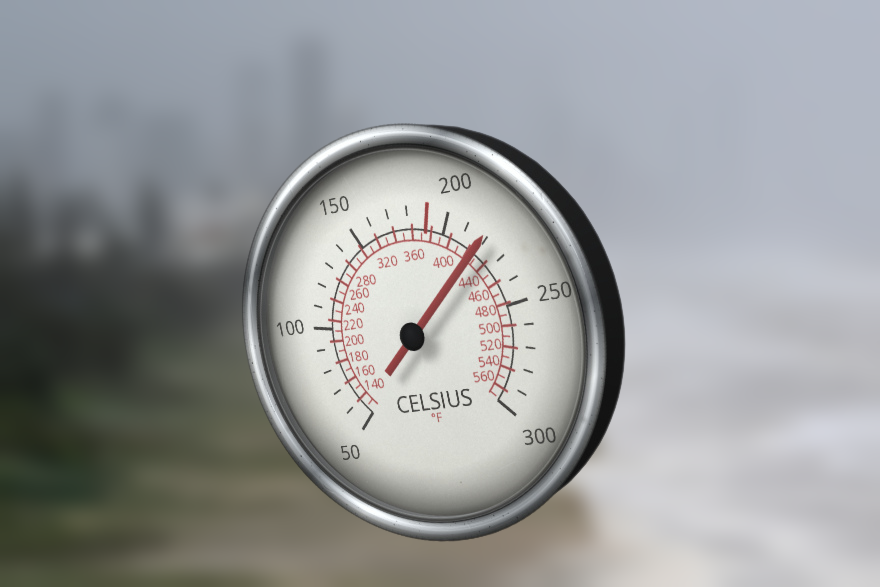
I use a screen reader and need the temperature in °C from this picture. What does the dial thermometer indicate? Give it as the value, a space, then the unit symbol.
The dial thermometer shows 220 °C
